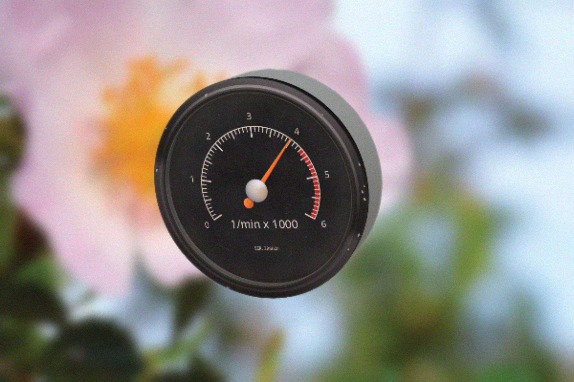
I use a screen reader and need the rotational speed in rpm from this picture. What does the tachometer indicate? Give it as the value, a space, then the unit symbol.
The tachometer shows 4000 rpm
